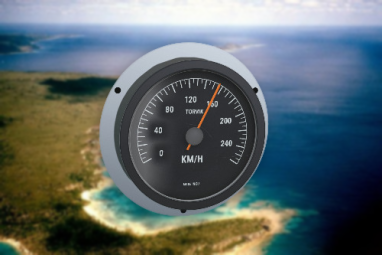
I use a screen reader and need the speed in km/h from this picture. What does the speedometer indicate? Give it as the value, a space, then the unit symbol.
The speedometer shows 155 km/h
